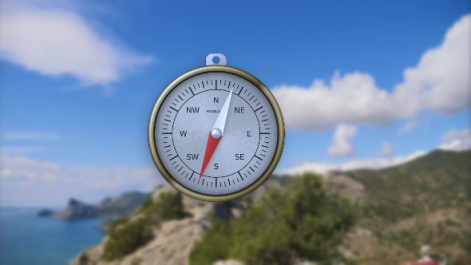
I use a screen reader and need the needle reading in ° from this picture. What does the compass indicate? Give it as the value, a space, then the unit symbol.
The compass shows 200 °
